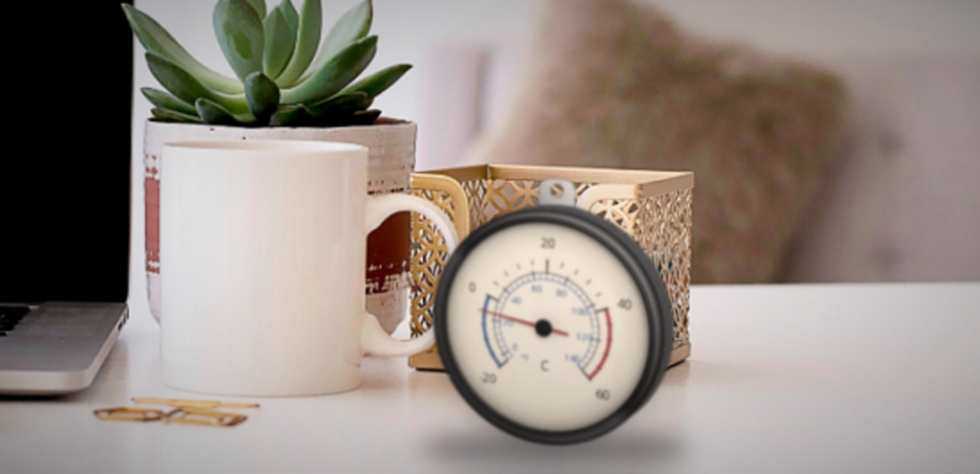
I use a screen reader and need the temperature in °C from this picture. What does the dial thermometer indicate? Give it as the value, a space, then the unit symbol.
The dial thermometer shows -4 °C
